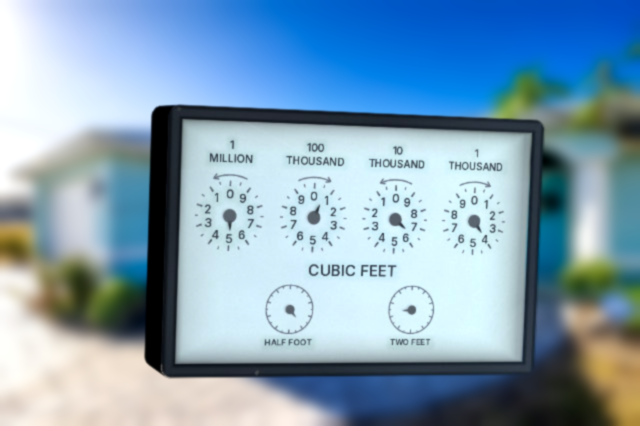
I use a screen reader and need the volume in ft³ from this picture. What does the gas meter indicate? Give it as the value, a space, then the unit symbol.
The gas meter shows 506400 ft³
